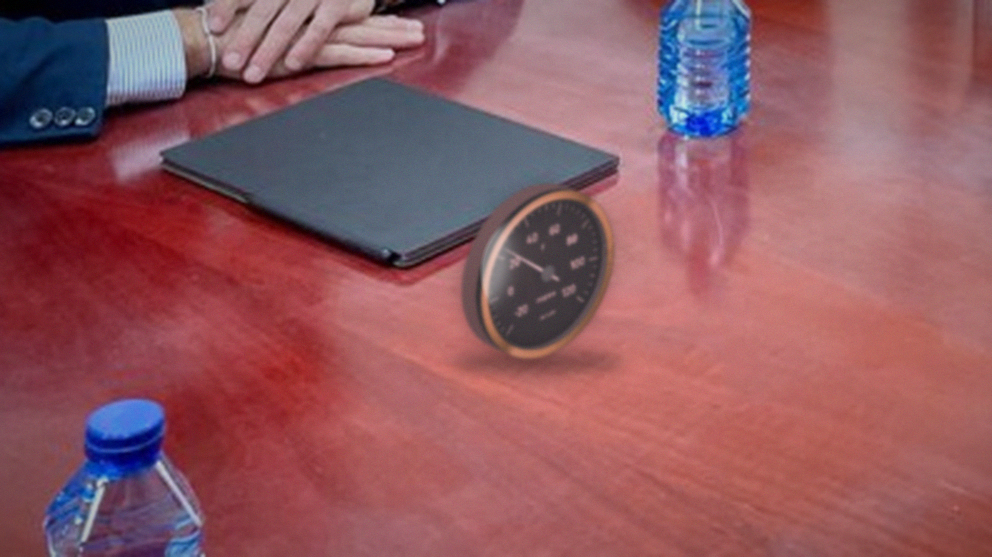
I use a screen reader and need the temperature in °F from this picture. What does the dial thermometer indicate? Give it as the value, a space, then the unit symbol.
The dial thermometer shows 24 °F
